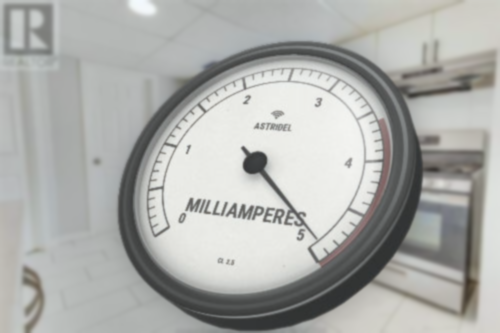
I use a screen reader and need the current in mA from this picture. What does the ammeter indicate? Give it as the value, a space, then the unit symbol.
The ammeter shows 4.9 mA
